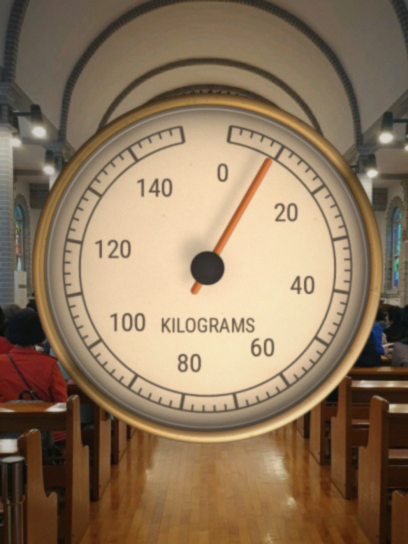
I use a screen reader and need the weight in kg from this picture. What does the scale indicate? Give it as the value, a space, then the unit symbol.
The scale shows 9 kg
